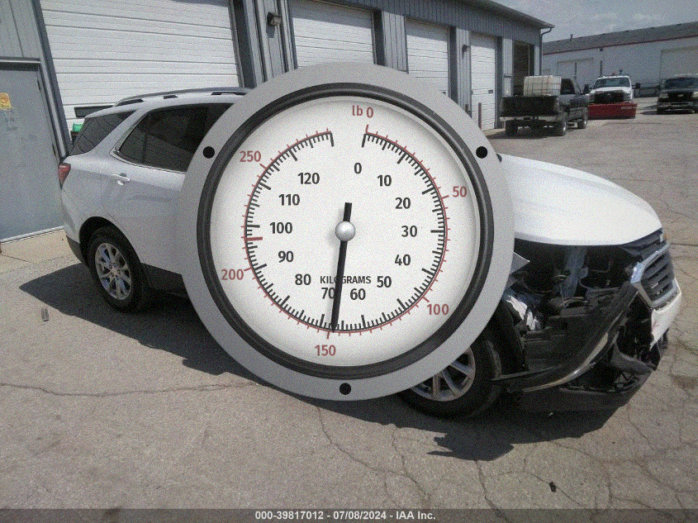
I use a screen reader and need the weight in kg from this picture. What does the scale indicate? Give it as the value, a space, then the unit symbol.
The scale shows 67 kg
